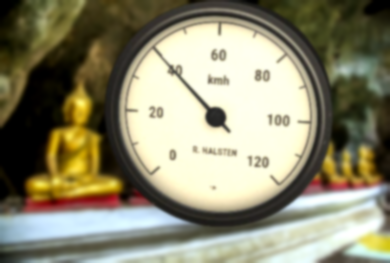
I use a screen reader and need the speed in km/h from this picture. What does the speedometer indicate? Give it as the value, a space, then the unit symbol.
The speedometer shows 40 km/h
